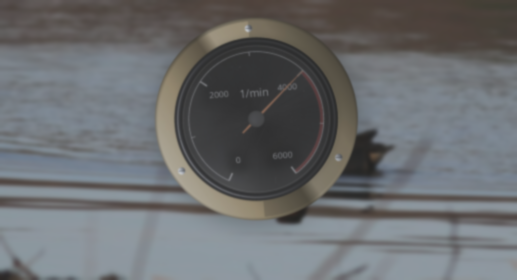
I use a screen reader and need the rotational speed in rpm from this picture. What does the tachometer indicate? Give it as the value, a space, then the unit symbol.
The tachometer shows 4000 rpm
